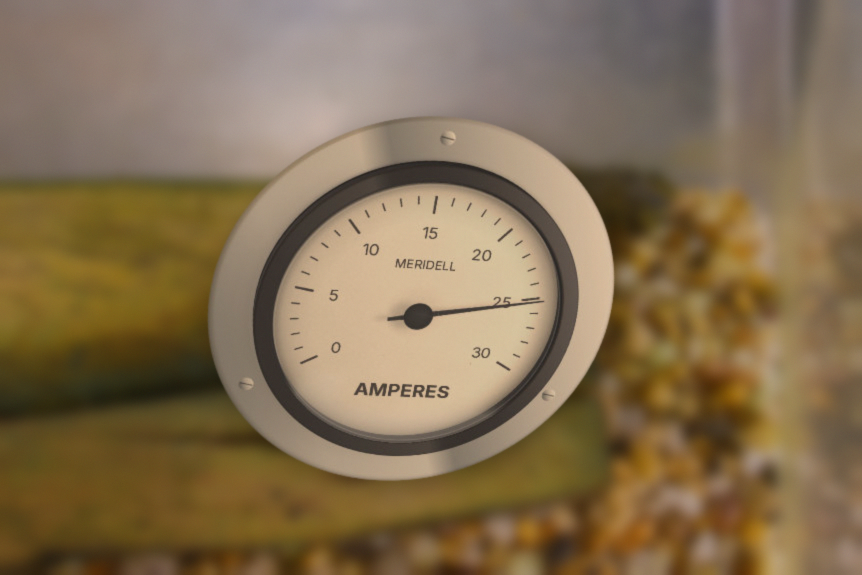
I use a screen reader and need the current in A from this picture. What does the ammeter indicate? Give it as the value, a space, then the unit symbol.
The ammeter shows 25 A
